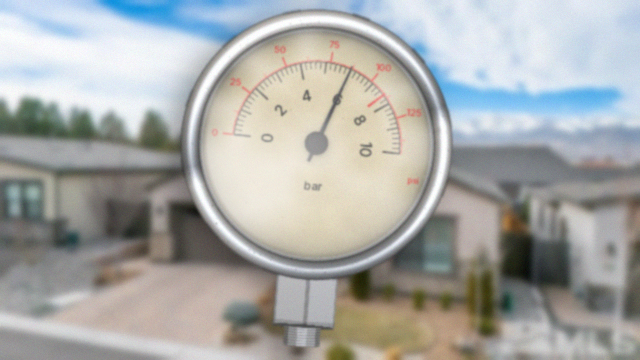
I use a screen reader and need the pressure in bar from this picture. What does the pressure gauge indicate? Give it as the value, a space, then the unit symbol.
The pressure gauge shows 6 bar
